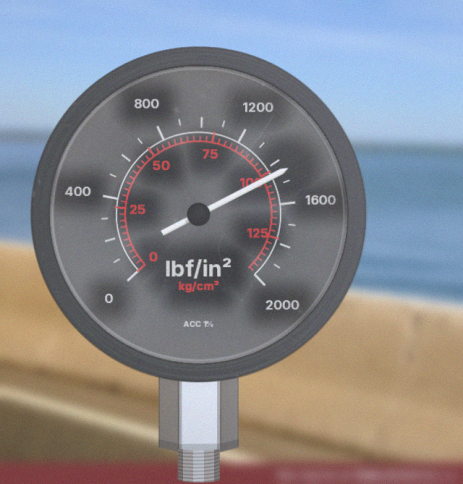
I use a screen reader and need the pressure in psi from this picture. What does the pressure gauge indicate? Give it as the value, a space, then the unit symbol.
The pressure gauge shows 1450 psi
